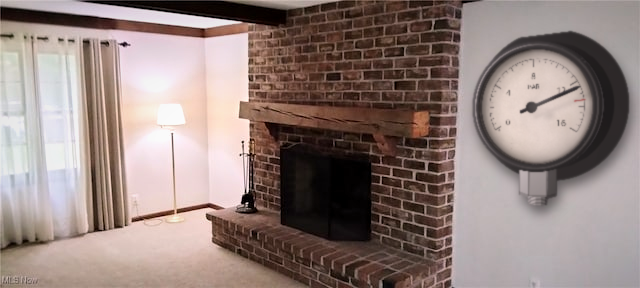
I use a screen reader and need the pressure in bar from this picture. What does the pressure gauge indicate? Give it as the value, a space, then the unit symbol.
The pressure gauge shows 12.5 bar
